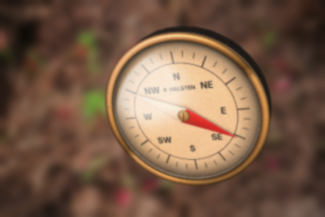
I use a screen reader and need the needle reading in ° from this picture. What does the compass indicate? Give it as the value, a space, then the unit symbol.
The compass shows 120 °
